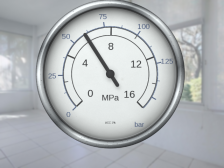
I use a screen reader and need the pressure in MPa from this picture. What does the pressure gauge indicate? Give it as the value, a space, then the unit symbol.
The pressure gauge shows 6 MPa
